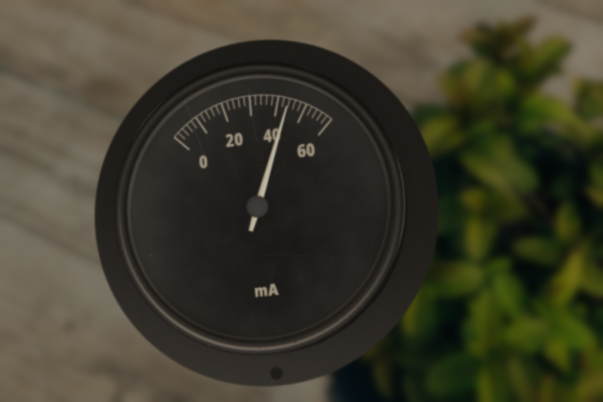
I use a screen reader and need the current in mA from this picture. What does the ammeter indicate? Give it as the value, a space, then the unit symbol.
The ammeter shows 44 mA
